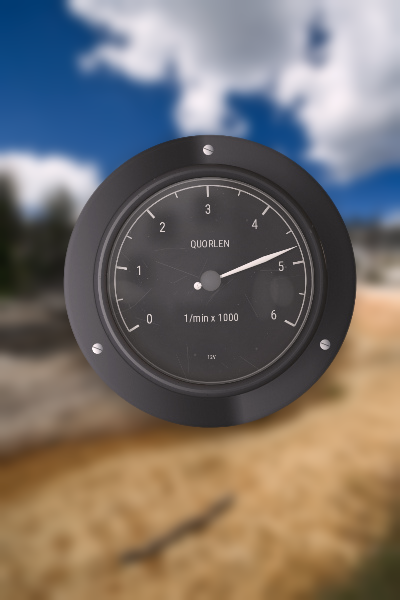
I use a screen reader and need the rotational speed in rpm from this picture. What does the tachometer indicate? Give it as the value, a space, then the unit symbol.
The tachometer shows 4750 rpm
